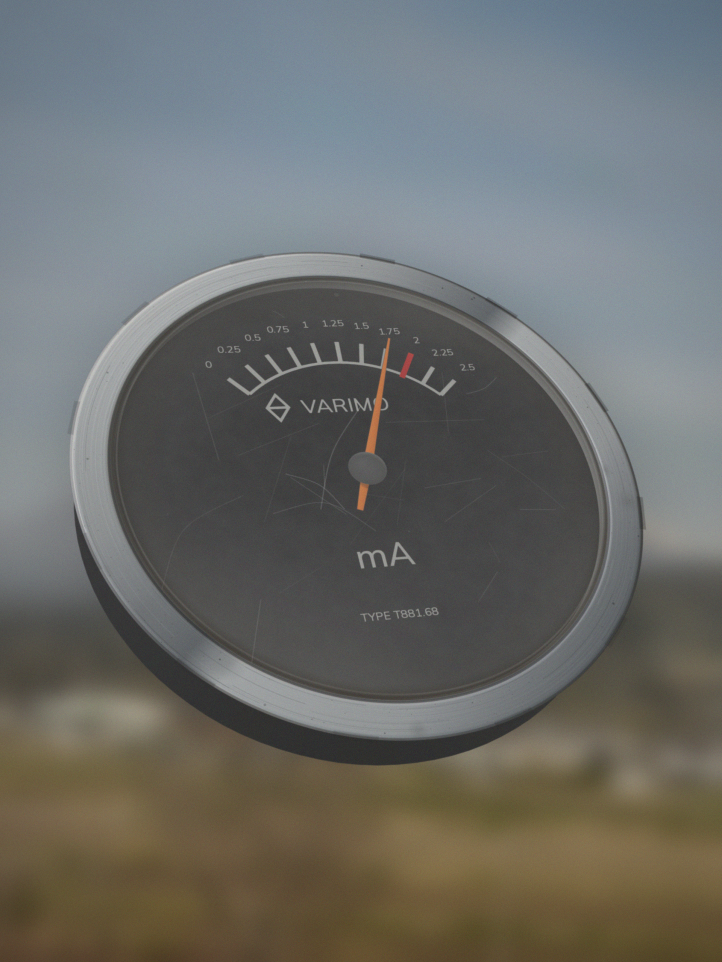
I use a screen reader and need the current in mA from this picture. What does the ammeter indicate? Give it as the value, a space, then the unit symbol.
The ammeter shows 1.75 mA
